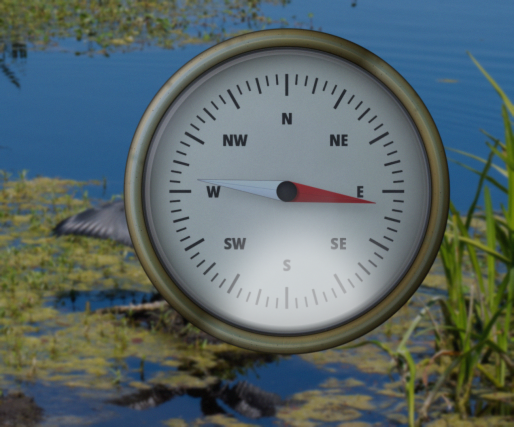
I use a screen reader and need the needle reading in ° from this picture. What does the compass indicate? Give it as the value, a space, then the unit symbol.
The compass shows 97.5 °
